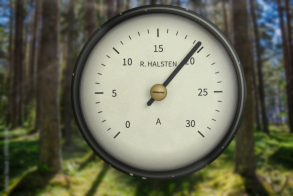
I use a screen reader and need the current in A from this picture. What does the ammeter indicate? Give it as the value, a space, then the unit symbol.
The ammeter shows 19.5 A
